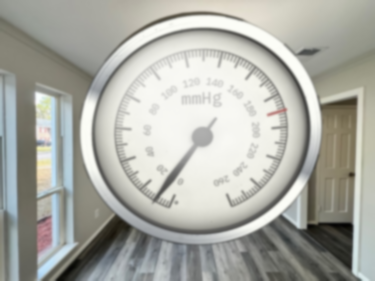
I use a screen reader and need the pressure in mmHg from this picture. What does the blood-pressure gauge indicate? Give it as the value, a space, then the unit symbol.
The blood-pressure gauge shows 10 mmHg
